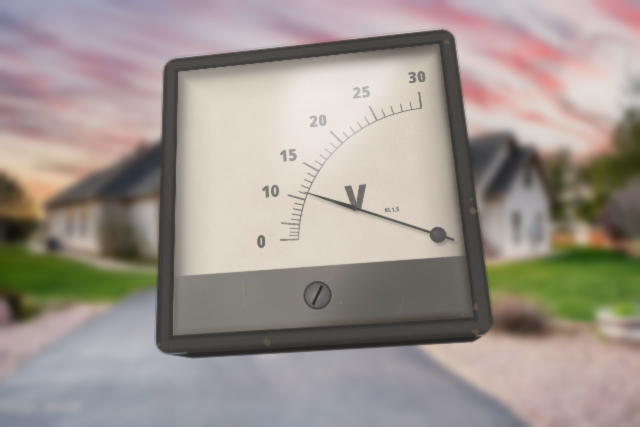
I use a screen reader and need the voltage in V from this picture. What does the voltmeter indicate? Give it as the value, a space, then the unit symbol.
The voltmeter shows 11 V
